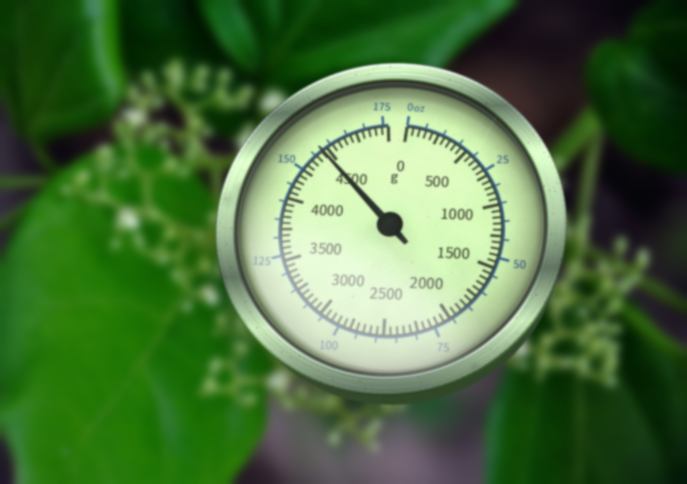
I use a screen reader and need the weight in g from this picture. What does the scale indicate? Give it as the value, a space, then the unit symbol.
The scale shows 4450 g
